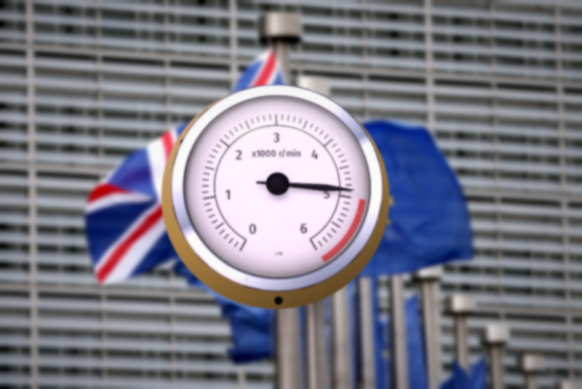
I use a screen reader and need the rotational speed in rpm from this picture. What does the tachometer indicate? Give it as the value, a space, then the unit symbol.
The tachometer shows 4900 rpm
